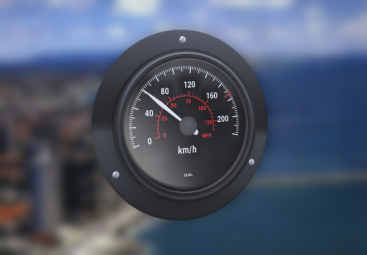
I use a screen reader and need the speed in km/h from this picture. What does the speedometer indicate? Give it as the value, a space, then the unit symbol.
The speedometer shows 60 km/h
